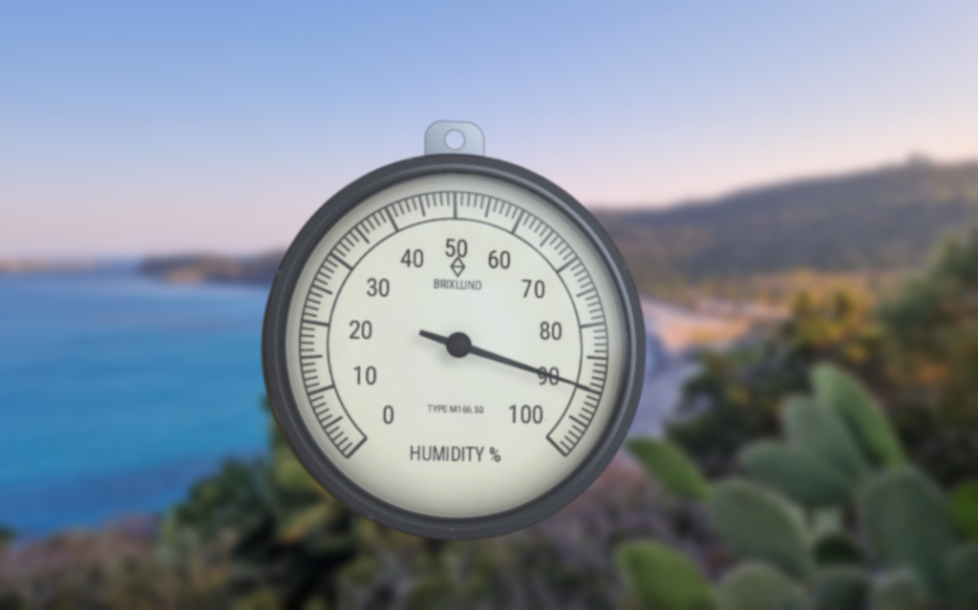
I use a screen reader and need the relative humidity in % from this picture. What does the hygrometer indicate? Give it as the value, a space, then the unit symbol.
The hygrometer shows 90 %
